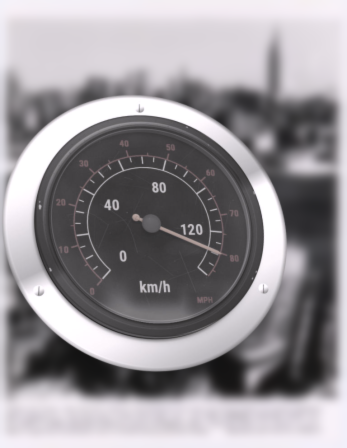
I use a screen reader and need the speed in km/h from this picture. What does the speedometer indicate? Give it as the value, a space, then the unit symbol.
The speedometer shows 130 km/h
